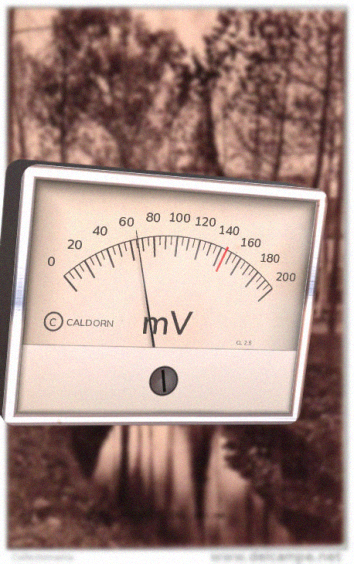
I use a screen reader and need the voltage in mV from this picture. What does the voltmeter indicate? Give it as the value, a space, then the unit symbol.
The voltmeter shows 65 mV
